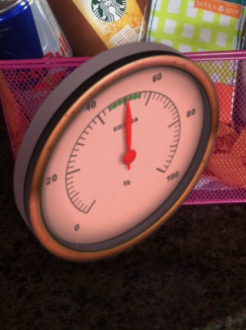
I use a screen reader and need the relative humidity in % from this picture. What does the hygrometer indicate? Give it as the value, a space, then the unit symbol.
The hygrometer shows 50 %
